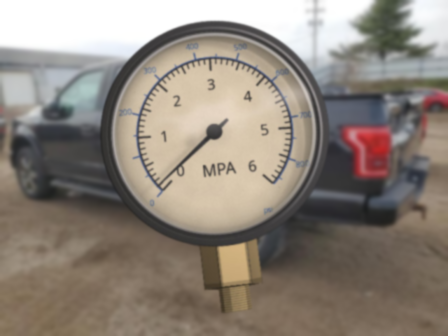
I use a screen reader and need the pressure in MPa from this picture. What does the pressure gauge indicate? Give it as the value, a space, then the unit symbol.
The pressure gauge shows 0.1 MPa
